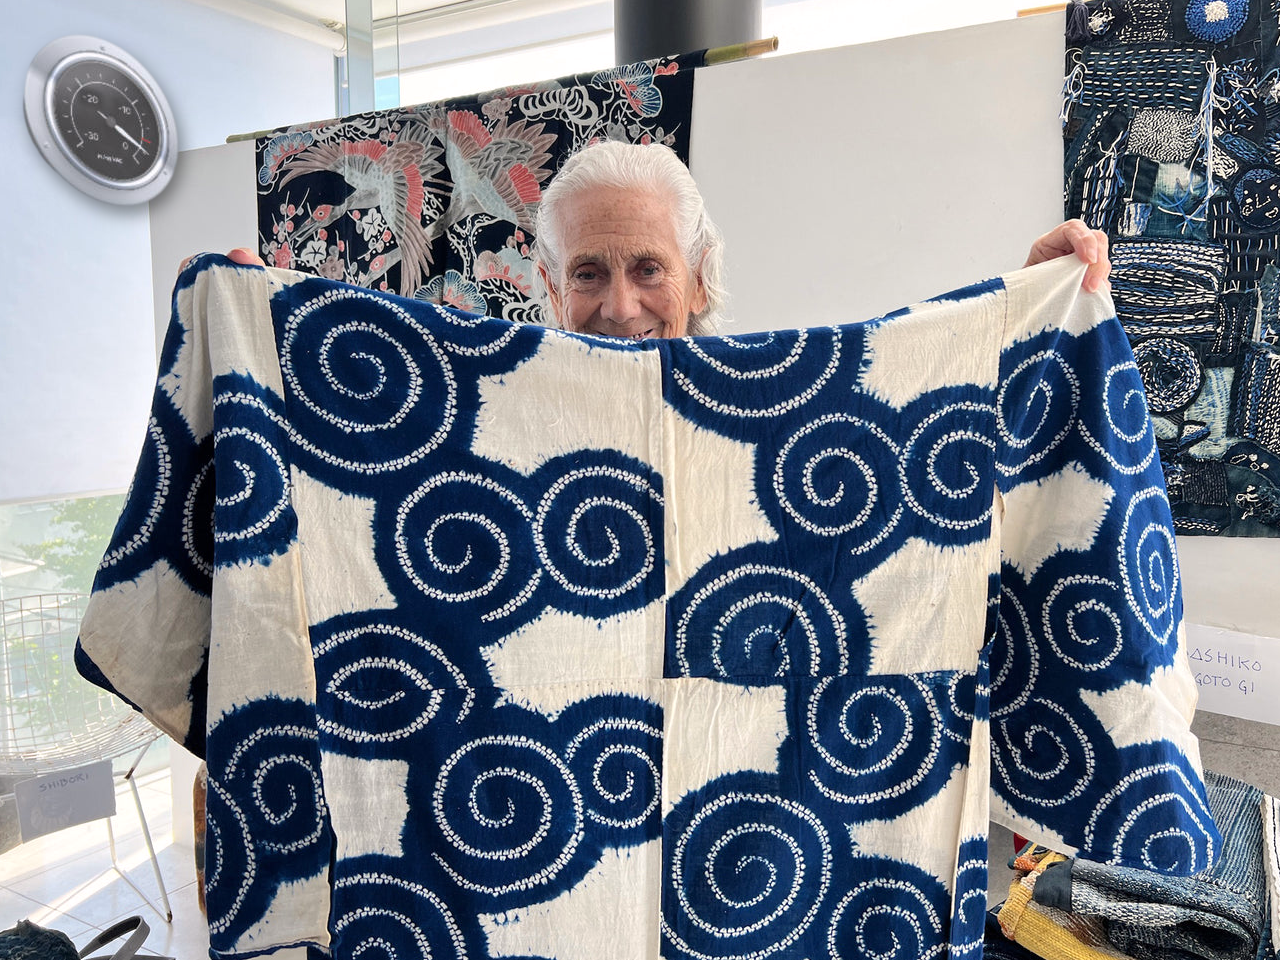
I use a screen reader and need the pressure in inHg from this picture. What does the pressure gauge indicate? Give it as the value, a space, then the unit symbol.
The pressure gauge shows -2 inHg
